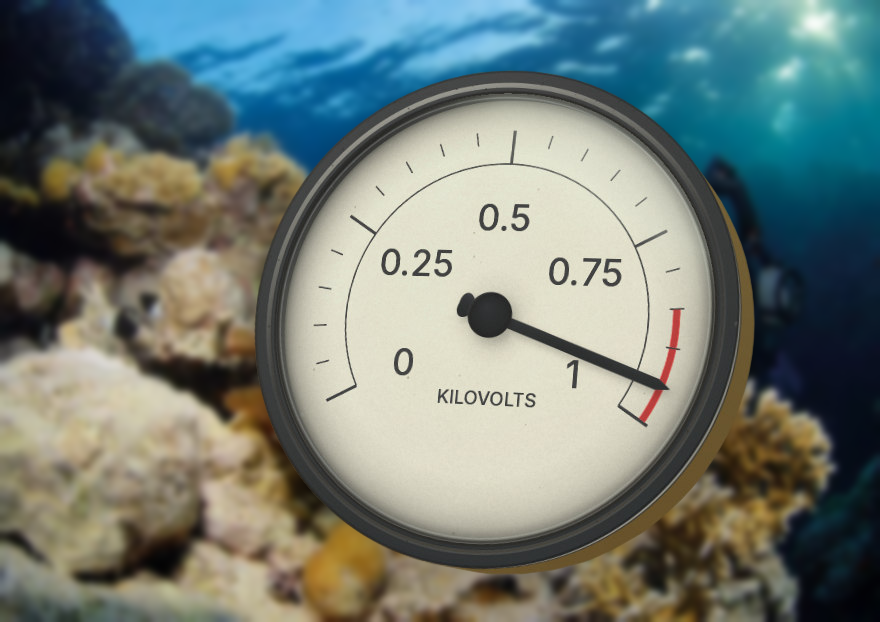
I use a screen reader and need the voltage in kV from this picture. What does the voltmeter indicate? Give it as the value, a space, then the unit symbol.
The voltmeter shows 0.95 kV
